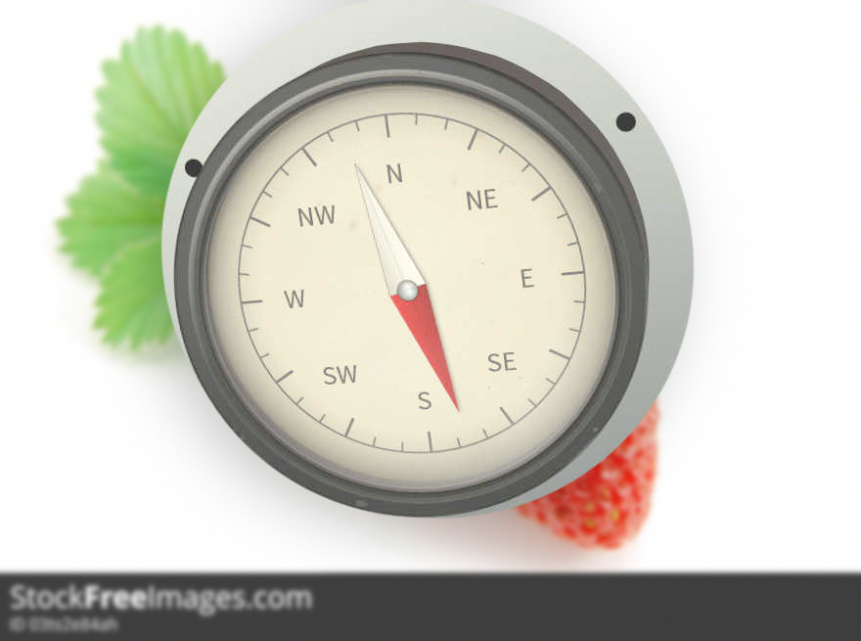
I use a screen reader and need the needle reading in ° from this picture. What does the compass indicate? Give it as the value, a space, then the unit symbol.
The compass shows 165 °
